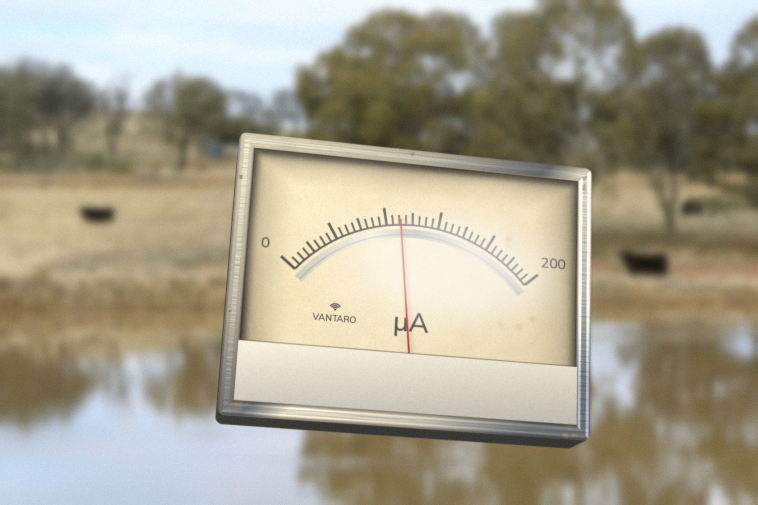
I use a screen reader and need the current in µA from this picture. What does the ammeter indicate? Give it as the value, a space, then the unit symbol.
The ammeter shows 90 µA
